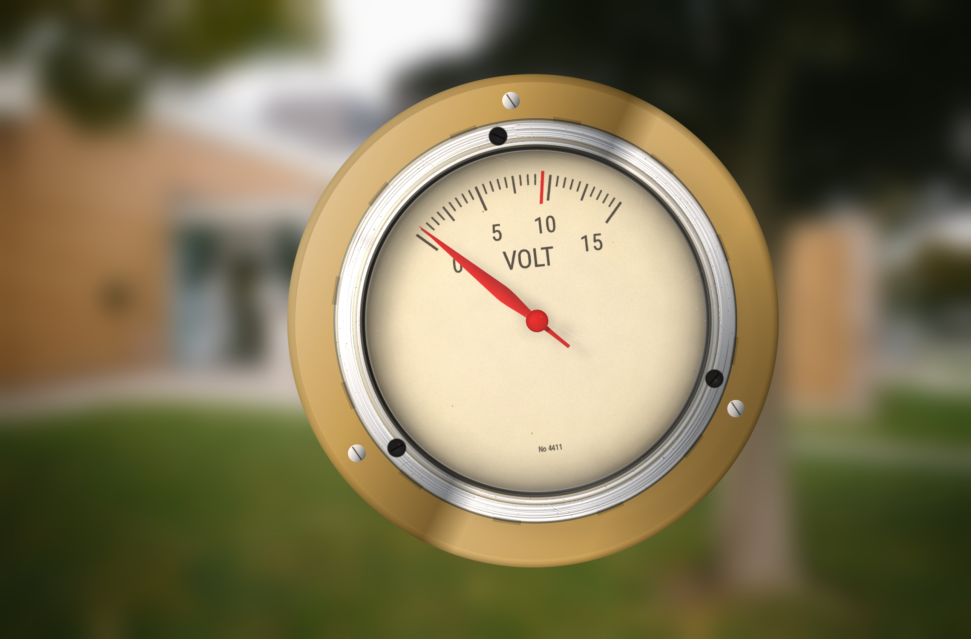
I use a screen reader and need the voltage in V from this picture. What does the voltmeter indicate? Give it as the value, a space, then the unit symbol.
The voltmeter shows 0.5 V
